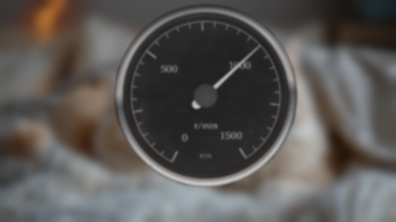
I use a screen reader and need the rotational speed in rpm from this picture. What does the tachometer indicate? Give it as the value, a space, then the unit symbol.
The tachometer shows 1000 rpm
